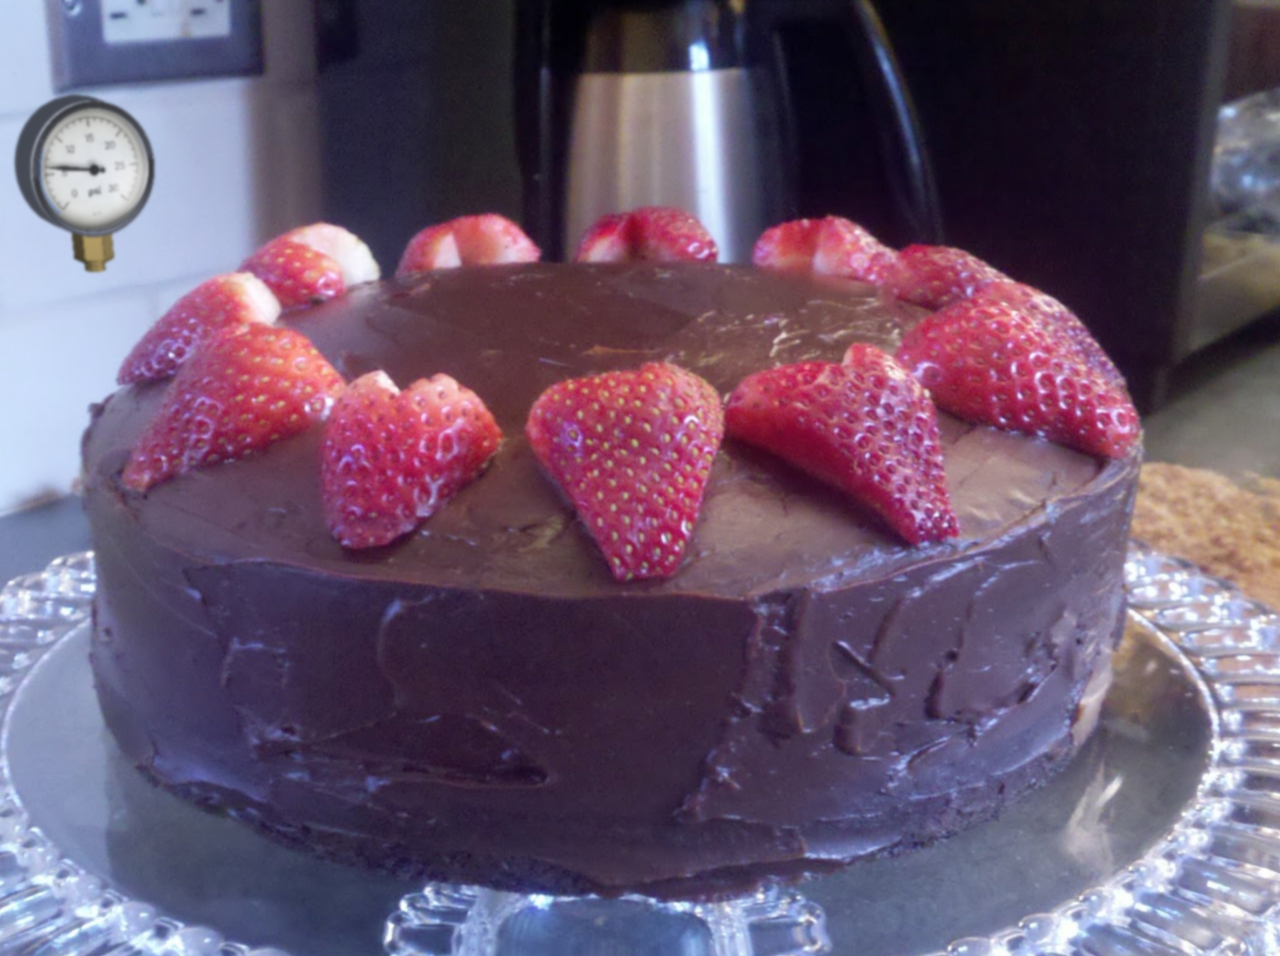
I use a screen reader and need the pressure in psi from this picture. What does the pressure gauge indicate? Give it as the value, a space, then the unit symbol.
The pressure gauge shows 6 psi
